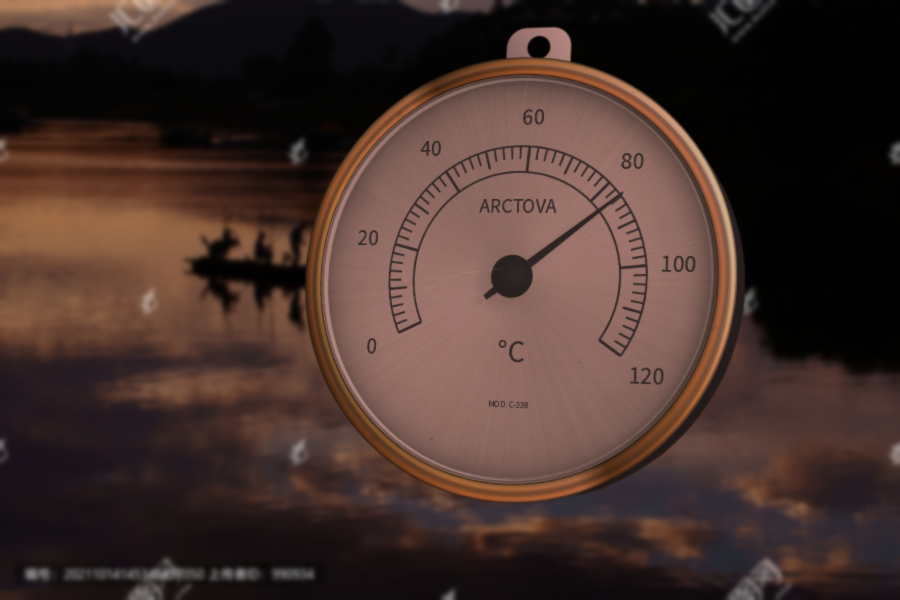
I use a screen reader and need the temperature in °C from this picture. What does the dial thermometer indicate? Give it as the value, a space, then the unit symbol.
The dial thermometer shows 84 °C
